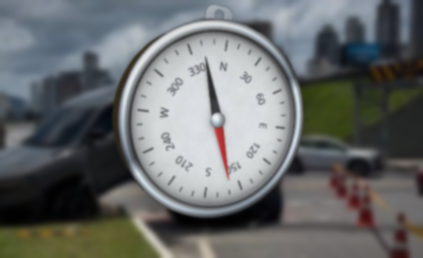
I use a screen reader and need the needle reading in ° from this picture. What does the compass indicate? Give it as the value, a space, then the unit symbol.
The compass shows 160 °
